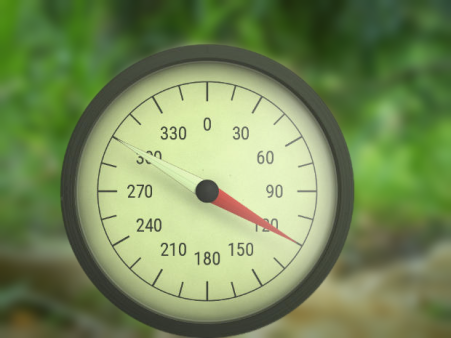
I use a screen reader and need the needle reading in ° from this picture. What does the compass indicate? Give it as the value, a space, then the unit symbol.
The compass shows 120 °
